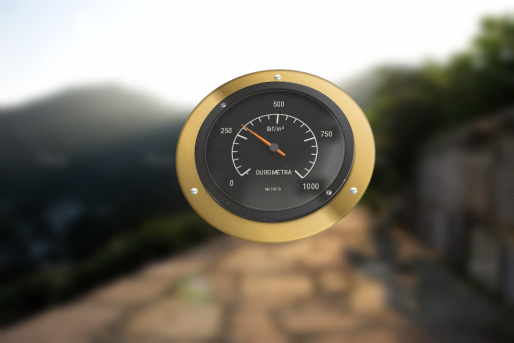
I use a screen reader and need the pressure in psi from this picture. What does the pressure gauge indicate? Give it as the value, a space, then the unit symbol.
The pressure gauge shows 300 psi
